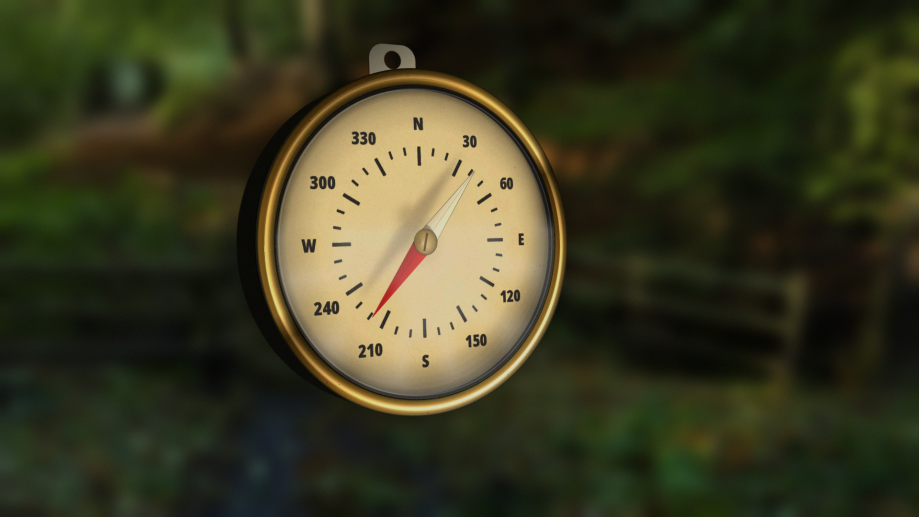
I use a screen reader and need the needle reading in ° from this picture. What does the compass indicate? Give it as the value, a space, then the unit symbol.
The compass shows 220 °
